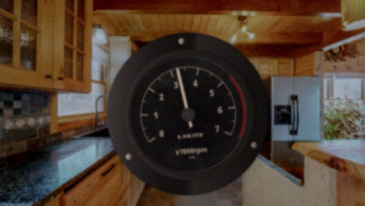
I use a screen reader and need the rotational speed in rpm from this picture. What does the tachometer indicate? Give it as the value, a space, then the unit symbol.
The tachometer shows 3250 rpm
